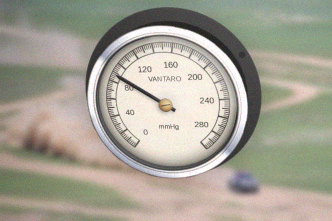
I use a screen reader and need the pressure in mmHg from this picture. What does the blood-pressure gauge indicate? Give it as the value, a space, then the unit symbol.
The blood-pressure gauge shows 90 mmHg
